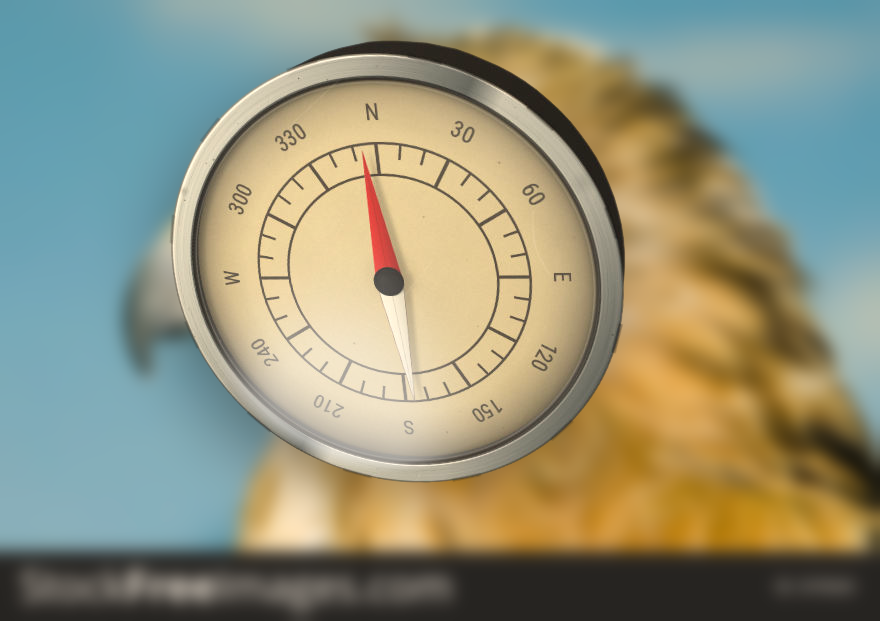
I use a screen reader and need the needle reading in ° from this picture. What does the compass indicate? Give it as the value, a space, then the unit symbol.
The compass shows 355 °
